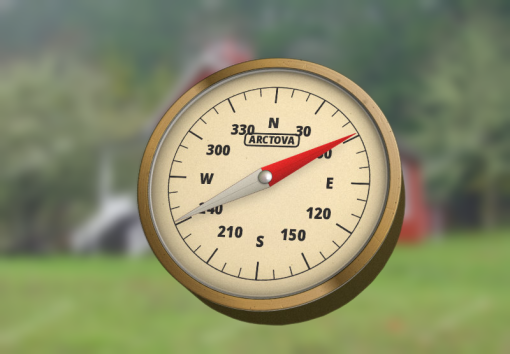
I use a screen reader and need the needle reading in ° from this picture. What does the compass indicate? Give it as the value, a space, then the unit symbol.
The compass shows 60 °
